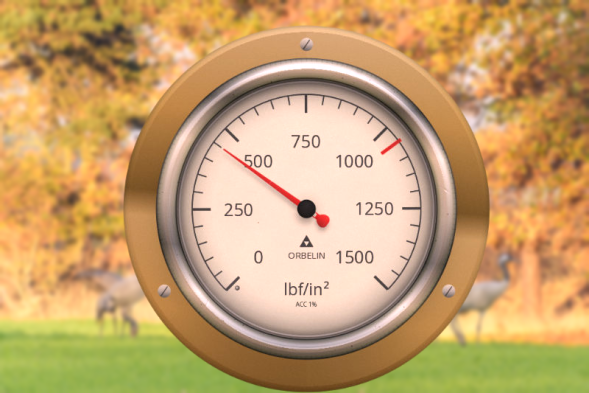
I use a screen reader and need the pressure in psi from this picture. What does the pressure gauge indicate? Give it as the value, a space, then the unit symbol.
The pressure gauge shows 450 psi
